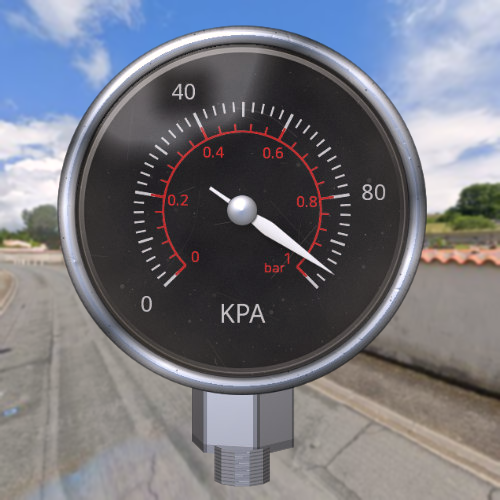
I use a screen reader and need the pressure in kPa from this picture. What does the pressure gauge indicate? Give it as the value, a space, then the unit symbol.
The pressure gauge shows 96 kPa
